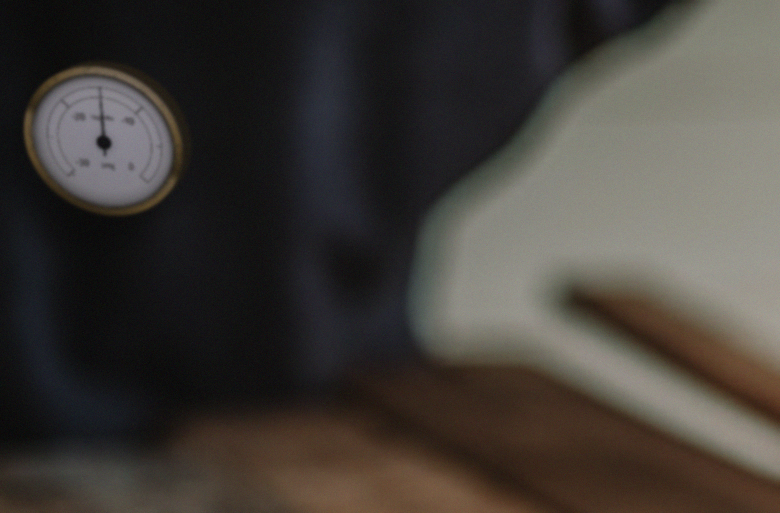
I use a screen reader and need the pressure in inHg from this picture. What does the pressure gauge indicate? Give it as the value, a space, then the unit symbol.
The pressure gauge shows -15 inHg
